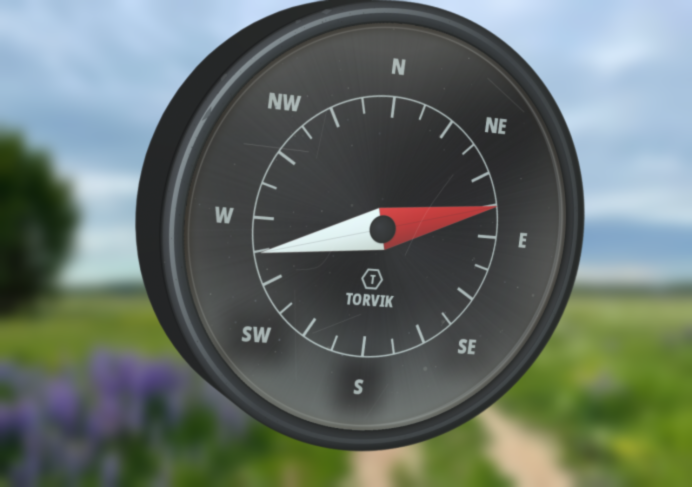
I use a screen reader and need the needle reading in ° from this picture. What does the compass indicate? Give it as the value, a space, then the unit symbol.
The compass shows 75 °
